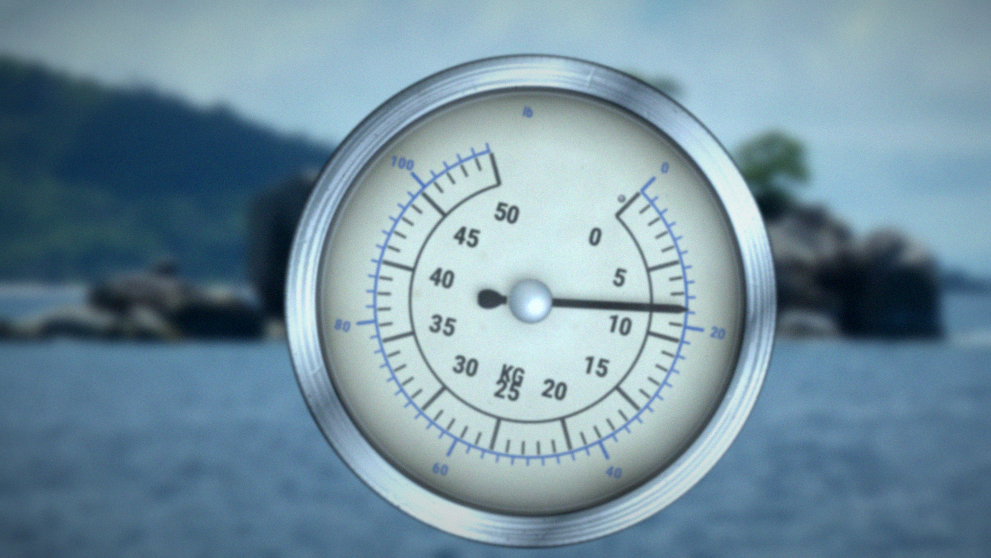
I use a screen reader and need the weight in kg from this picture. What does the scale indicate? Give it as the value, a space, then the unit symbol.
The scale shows 8 kg
